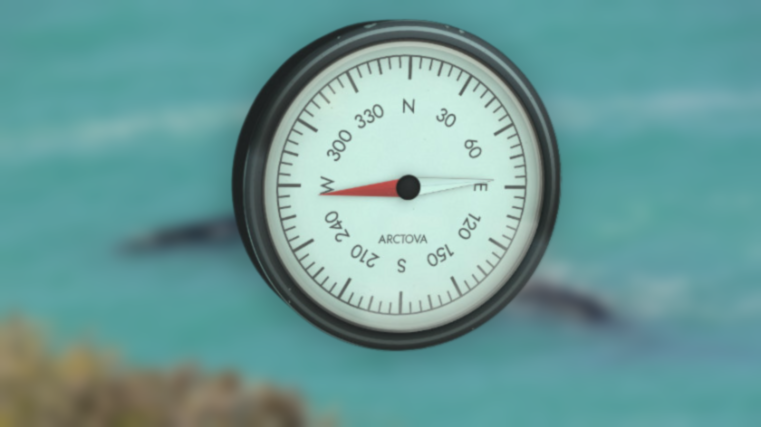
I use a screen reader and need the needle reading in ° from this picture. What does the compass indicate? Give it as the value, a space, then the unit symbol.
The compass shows 265 °
